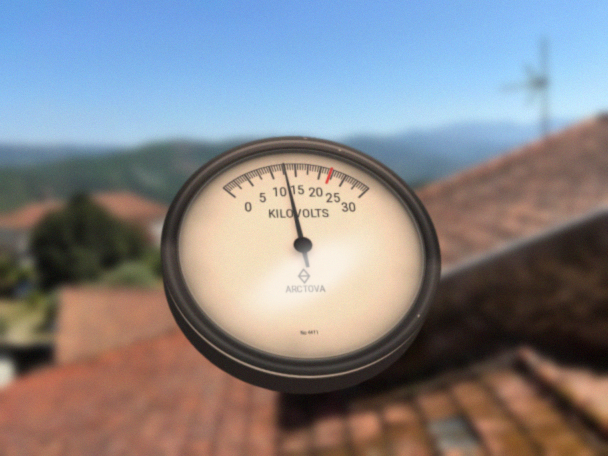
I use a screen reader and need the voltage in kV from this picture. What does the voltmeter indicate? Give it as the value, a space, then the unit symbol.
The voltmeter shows 12.5 kV
